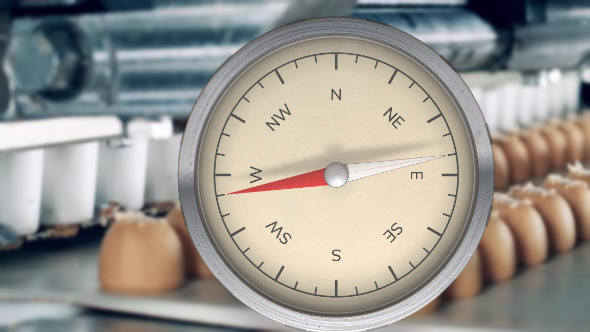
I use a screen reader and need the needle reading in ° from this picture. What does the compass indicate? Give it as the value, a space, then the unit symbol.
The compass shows 260 °
